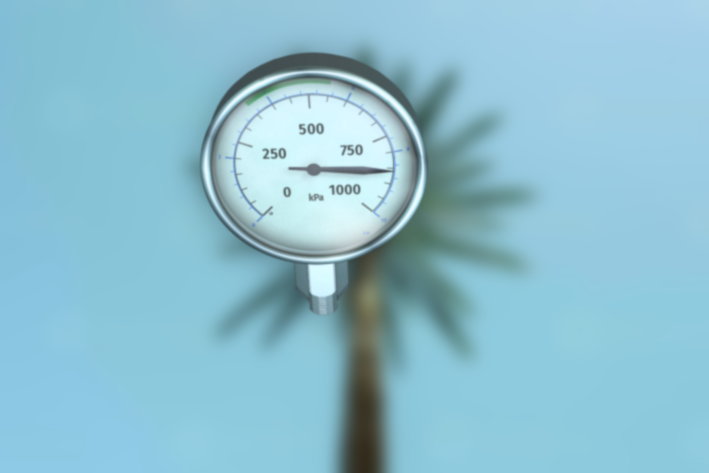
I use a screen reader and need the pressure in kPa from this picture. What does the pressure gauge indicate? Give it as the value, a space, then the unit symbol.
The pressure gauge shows 850 kPa
